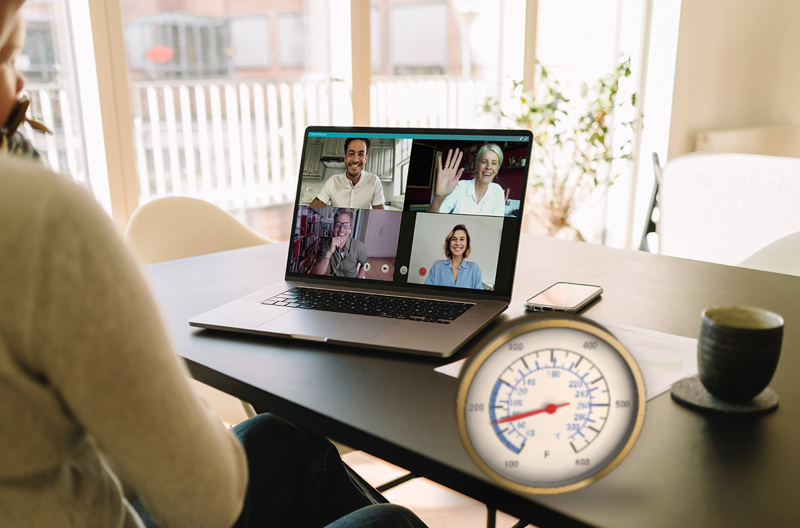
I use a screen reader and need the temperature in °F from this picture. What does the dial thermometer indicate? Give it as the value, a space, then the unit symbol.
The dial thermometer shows 175 °F
